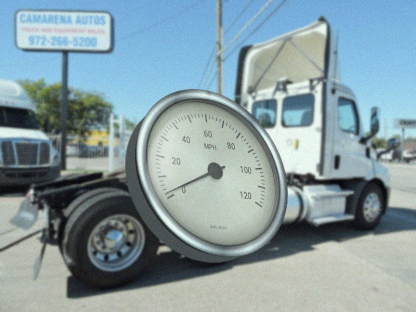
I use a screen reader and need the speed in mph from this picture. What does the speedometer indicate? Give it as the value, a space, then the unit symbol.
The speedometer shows 2 mph
